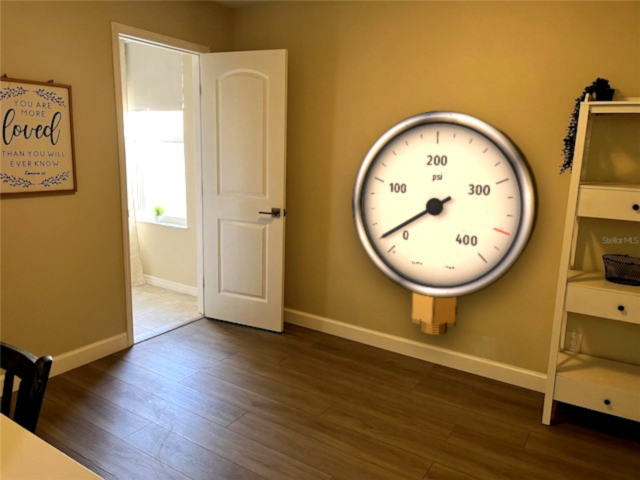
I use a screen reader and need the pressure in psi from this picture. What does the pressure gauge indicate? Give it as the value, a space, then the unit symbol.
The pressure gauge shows 20 psi
